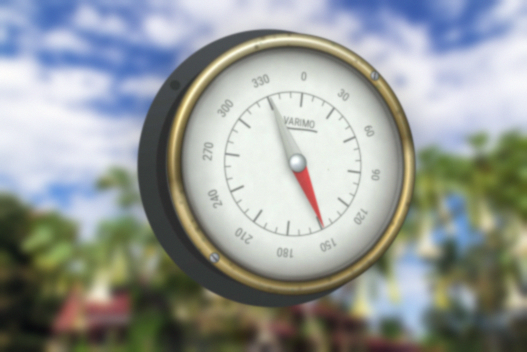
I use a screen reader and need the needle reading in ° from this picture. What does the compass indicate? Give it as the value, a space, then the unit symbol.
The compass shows 150 °
